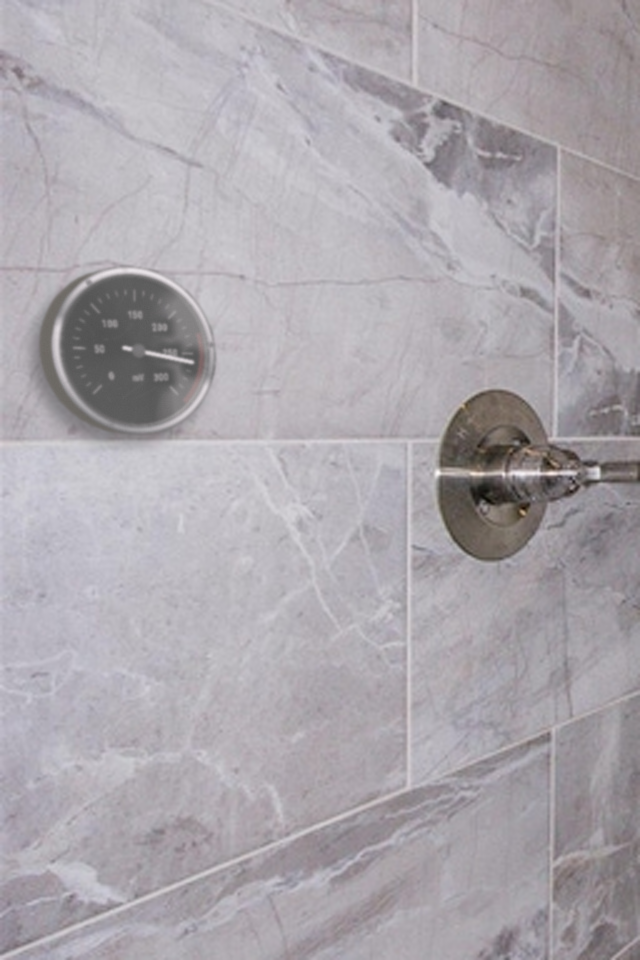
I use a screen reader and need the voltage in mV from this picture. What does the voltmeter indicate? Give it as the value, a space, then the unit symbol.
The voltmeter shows 260 mV
